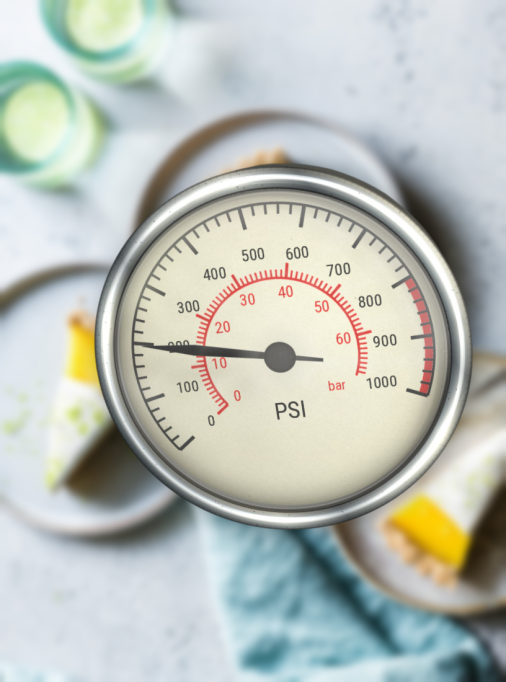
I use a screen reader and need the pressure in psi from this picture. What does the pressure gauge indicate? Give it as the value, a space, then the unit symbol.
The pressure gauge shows 200 psi
